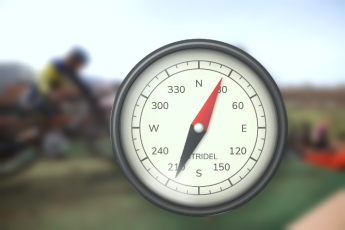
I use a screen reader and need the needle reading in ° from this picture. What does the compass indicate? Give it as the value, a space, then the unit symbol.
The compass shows 25 °
